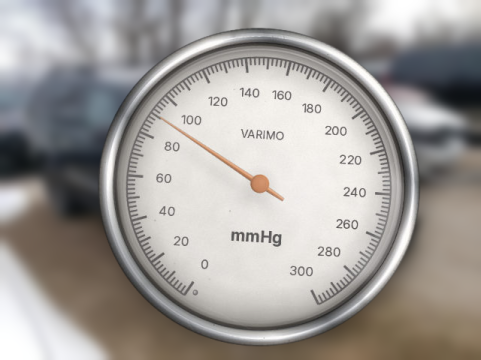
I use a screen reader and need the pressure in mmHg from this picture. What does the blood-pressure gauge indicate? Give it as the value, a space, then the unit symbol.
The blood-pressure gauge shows 90 mmHg
